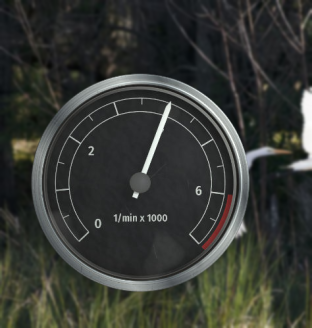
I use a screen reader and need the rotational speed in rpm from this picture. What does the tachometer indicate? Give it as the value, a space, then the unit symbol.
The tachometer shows 4000 rpm
